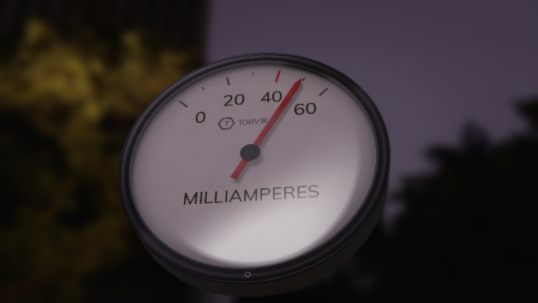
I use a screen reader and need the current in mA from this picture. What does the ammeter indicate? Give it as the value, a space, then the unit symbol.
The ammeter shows 50 mA
